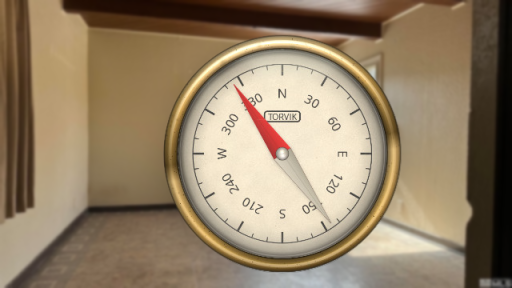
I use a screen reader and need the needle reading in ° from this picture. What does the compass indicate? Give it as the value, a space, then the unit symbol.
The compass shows 325 °
